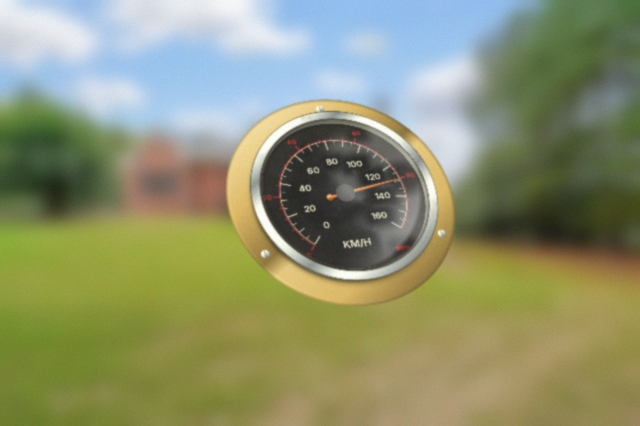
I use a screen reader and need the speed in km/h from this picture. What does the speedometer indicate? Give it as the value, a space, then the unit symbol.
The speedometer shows 130 km/h
